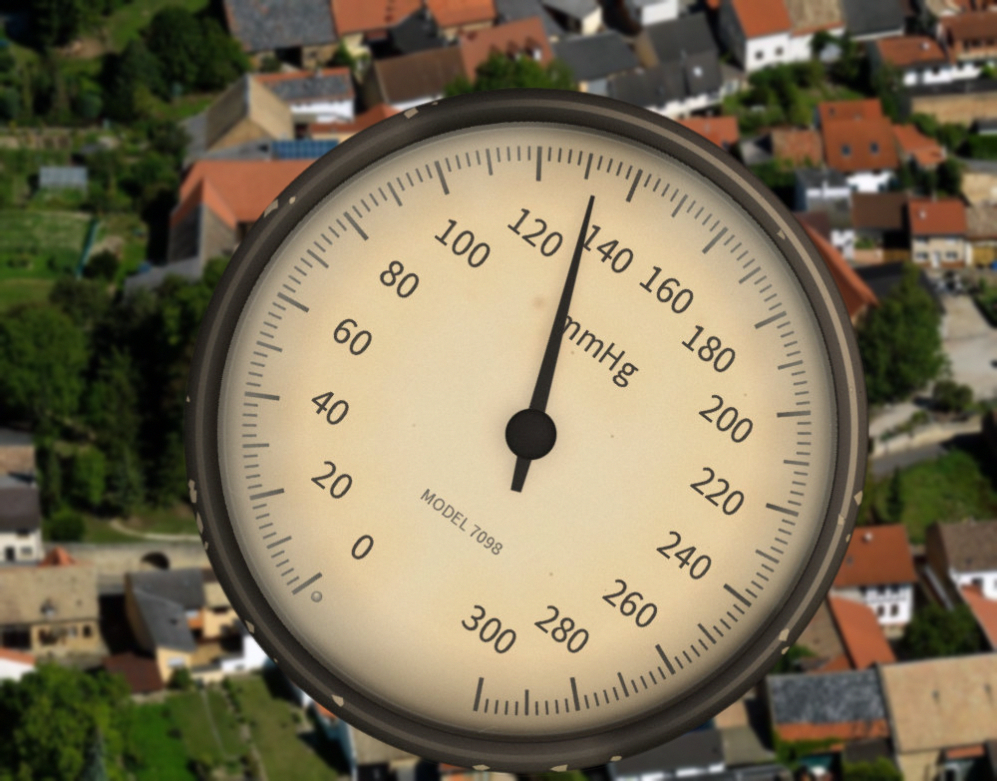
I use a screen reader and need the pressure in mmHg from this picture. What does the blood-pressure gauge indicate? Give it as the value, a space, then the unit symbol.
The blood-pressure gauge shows 132 mmHg
